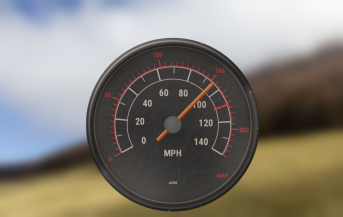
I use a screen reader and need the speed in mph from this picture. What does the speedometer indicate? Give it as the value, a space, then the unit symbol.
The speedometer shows 95 mph
